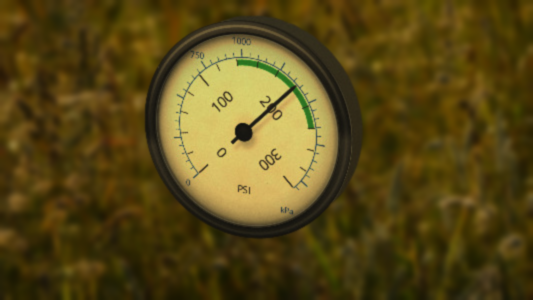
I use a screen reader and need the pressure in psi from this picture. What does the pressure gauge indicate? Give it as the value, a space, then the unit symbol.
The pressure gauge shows 200 psi
